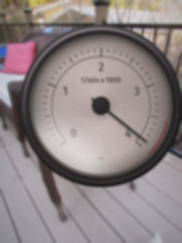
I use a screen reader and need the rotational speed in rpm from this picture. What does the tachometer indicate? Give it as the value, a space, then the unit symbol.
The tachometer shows 3900 rpm
